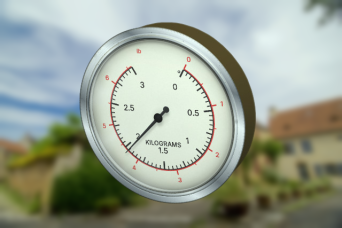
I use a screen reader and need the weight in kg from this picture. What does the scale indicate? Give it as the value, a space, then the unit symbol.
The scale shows 1.95 kg
